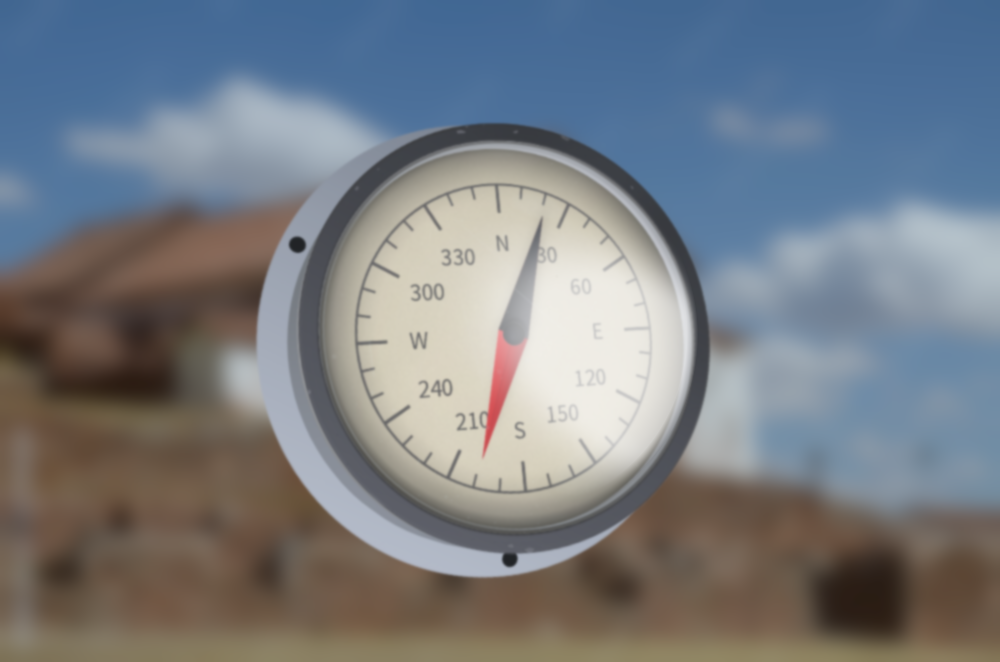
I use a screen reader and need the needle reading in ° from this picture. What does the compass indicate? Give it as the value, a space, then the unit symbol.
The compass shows 200 °
